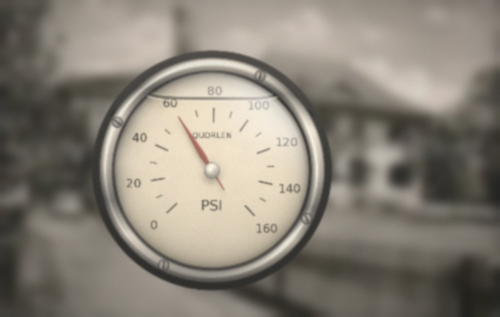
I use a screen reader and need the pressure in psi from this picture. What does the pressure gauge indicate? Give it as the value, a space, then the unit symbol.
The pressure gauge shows 60 psi
